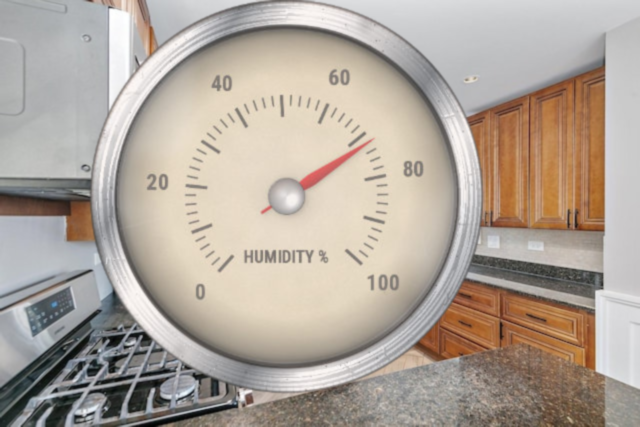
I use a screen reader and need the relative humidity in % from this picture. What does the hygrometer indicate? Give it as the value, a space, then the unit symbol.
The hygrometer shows 72 %
